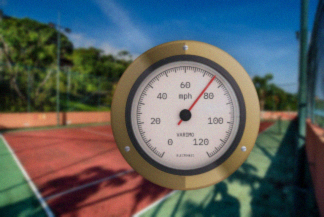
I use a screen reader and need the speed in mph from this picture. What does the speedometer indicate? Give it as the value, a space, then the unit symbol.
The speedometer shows 75 mph
